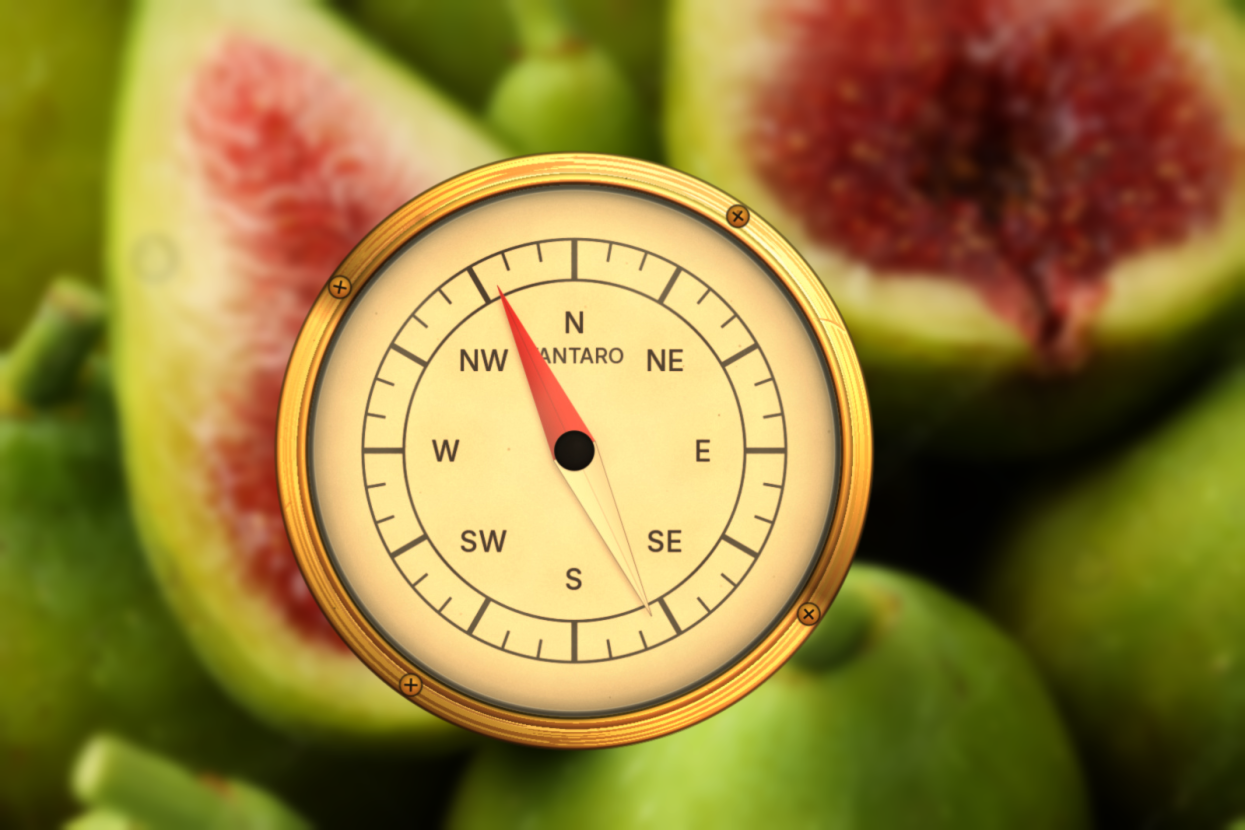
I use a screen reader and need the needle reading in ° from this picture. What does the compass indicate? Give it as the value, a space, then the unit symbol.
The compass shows 335 °
